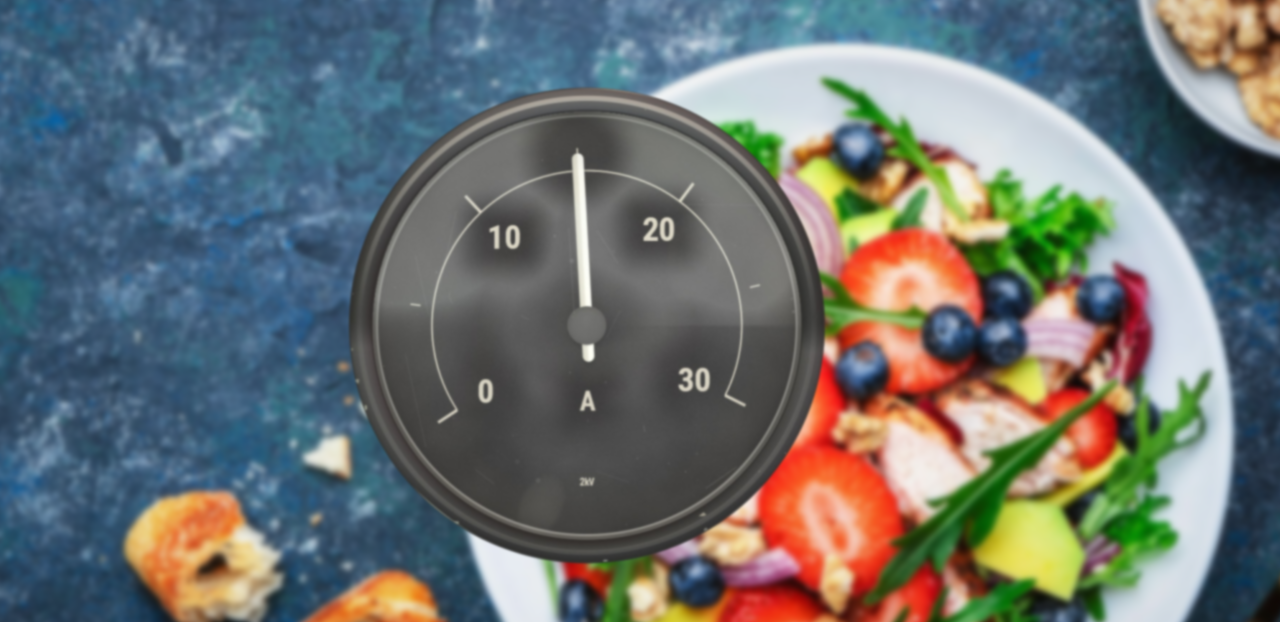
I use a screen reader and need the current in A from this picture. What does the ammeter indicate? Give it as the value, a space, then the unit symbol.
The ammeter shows 15 A
